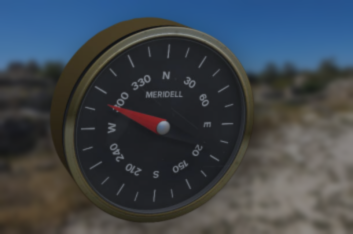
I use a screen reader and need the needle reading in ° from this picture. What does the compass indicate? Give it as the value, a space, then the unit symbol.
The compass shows 292.5 °
